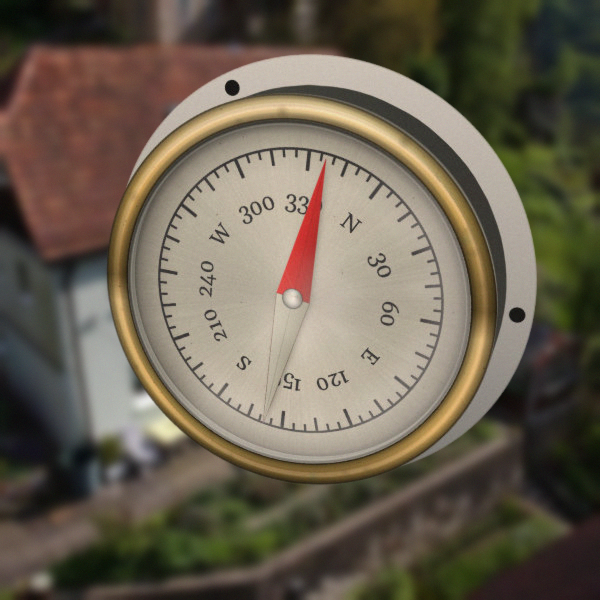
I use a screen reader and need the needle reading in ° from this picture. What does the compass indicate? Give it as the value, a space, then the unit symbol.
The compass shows 337.5 °
